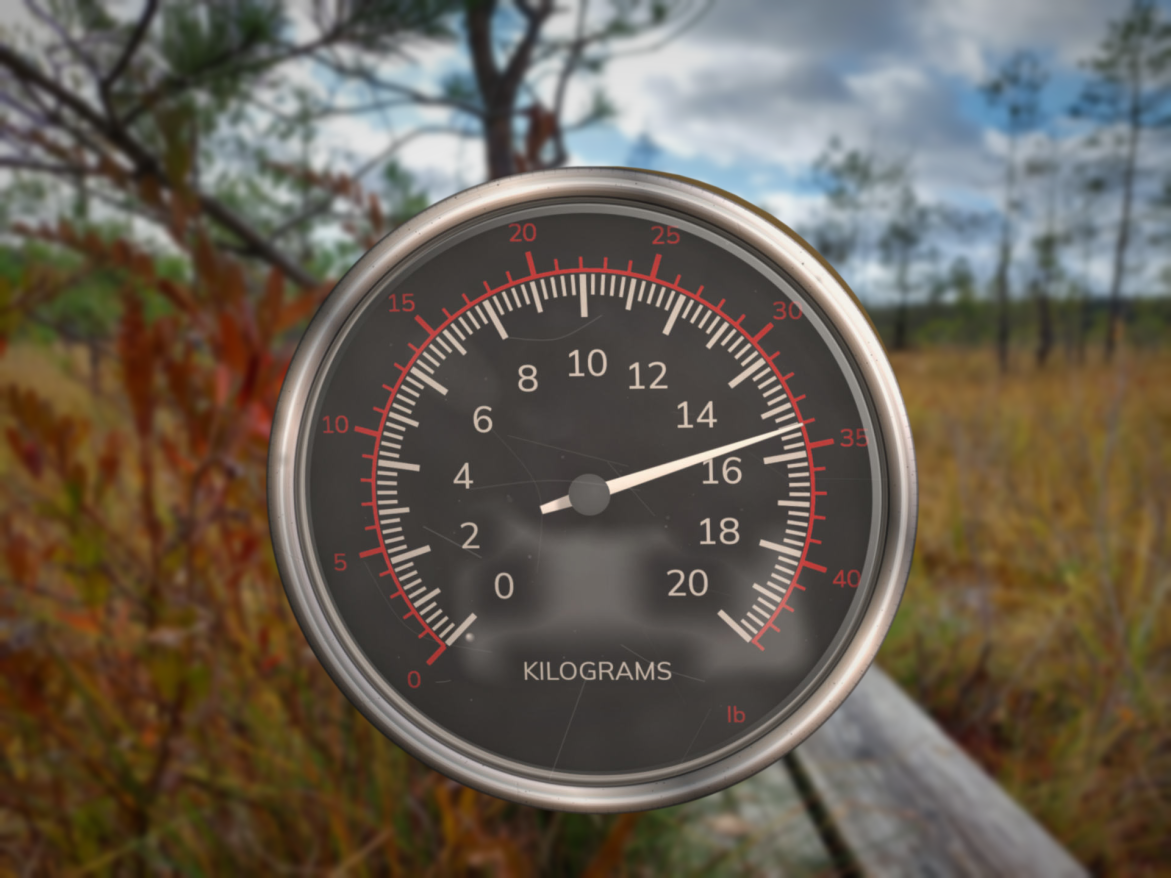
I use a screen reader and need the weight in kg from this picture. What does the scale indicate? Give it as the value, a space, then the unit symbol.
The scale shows 15.4 kg
